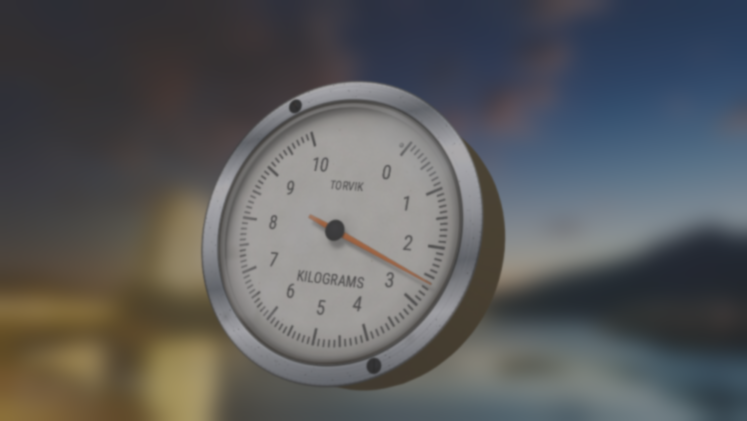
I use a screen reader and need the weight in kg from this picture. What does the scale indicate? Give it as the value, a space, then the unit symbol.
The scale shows 2.6 kg
